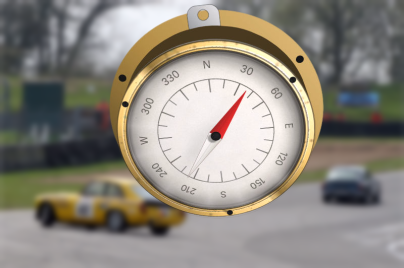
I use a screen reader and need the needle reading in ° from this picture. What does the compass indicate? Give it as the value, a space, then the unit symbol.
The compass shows 37.5 °
